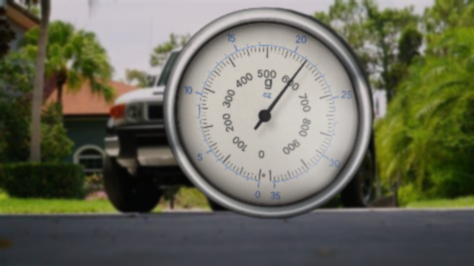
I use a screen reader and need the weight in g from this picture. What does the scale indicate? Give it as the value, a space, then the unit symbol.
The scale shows 600 g
